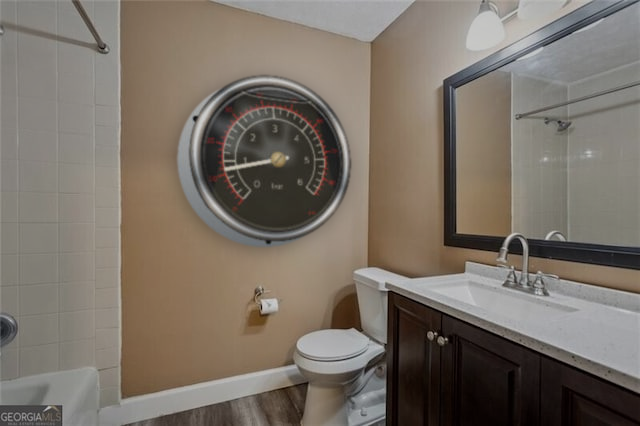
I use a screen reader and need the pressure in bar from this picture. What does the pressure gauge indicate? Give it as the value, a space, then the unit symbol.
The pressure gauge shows 0.8 bar
